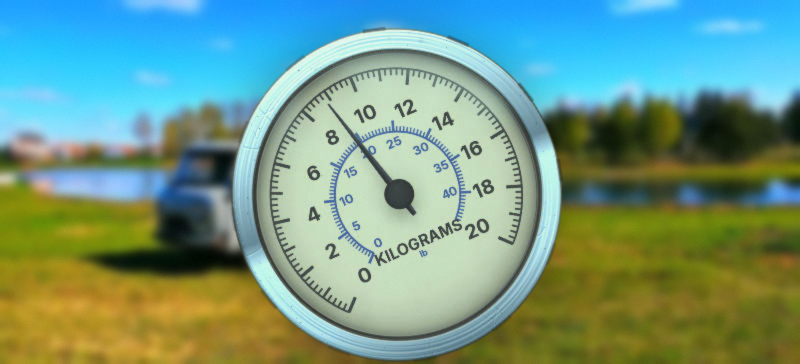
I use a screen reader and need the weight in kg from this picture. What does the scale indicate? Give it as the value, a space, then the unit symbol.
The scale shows 8.8 kg
